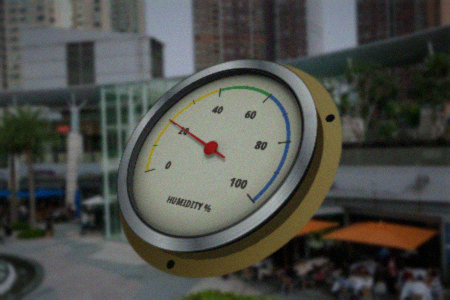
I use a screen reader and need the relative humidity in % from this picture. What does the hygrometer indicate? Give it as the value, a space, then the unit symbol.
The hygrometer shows 20 %
